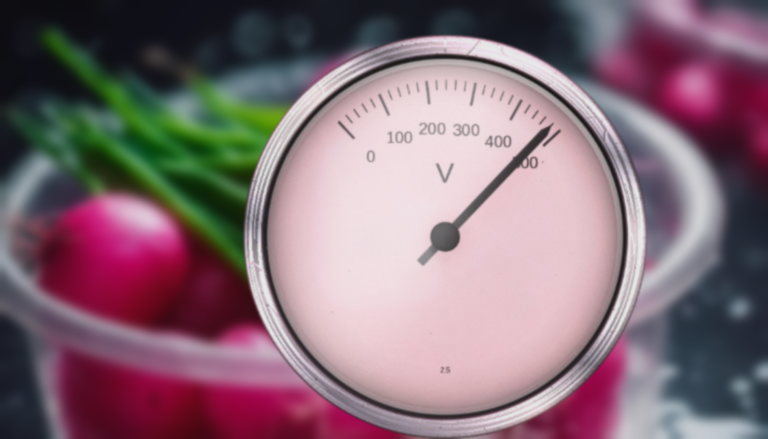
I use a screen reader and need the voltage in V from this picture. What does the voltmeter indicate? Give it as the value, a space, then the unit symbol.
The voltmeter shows 480 V
